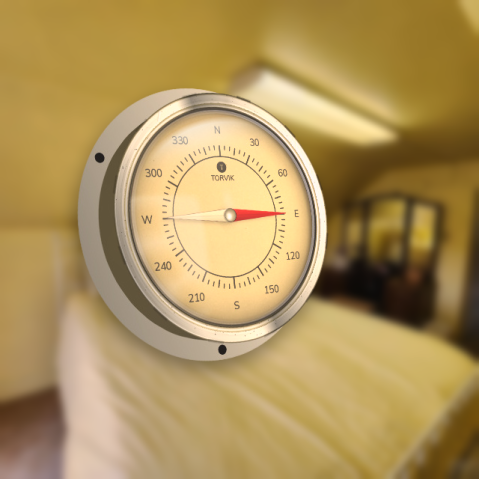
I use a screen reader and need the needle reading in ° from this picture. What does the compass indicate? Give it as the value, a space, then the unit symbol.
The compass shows 90 °
